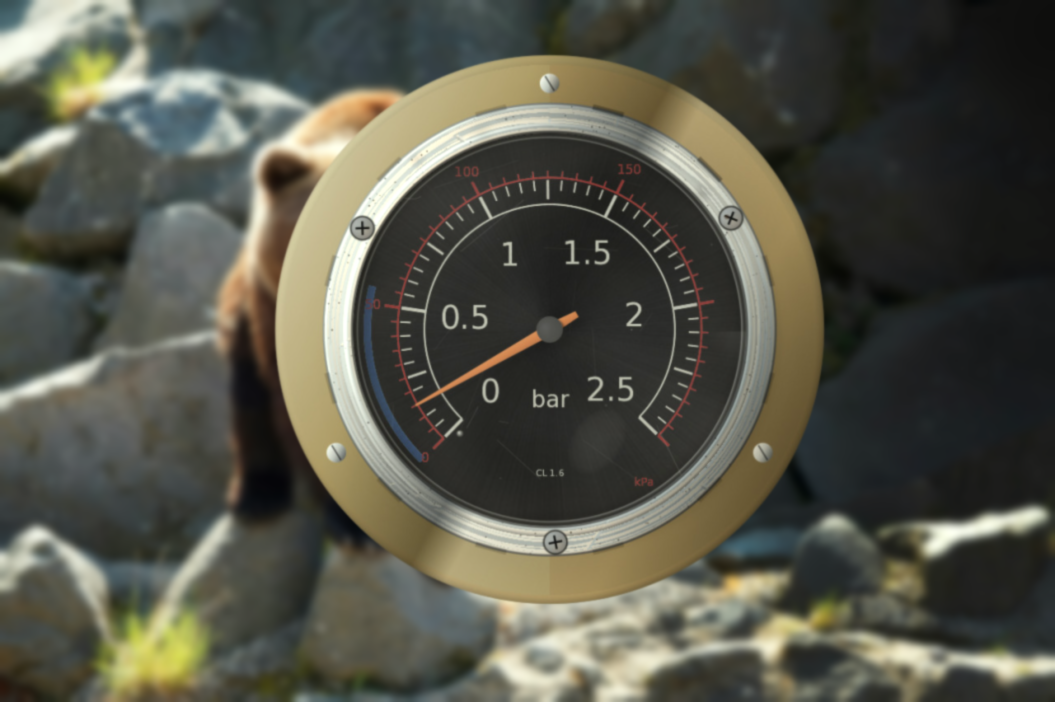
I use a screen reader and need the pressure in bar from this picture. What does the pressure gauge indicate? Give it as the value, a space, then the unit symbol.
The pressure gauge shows 0.15 bar
